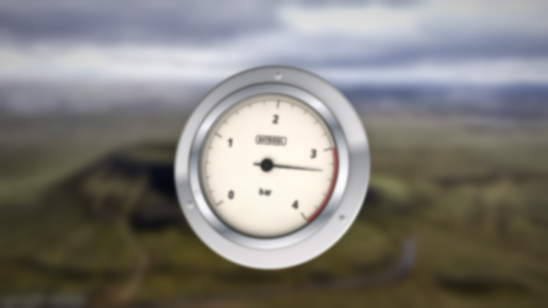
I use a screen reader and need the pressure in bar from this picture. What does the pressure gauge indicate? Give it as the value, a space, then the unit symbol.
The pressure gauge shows 3.3 bar
